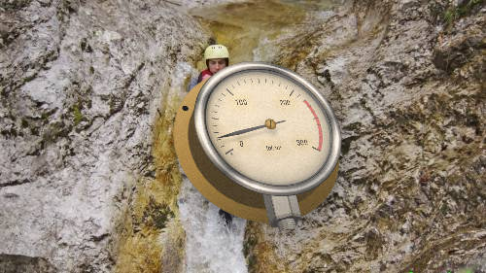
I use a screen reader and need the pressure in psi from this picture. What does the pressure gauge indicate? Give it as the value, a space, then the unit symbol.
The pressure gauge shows 20 psi
